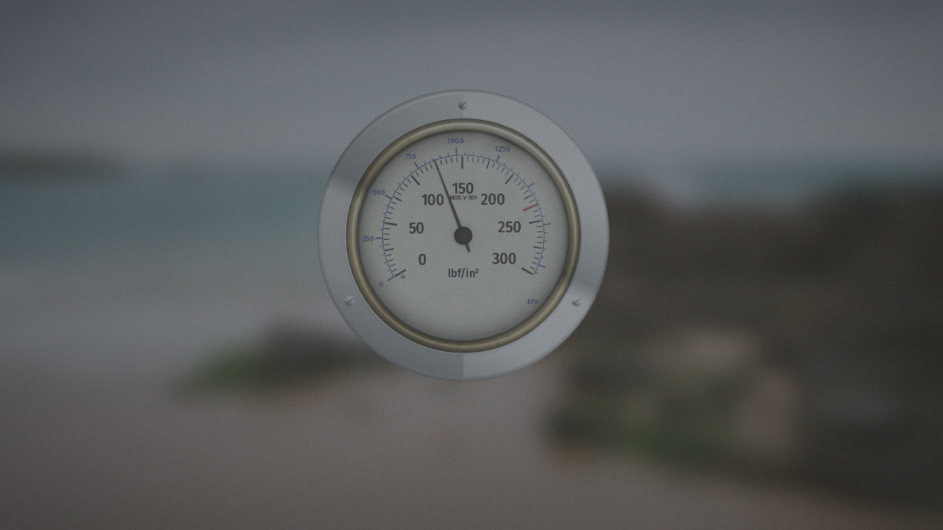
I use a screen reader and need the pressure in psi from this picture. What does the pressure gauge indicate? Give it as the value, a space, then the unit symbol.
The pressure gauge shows 125 psi
